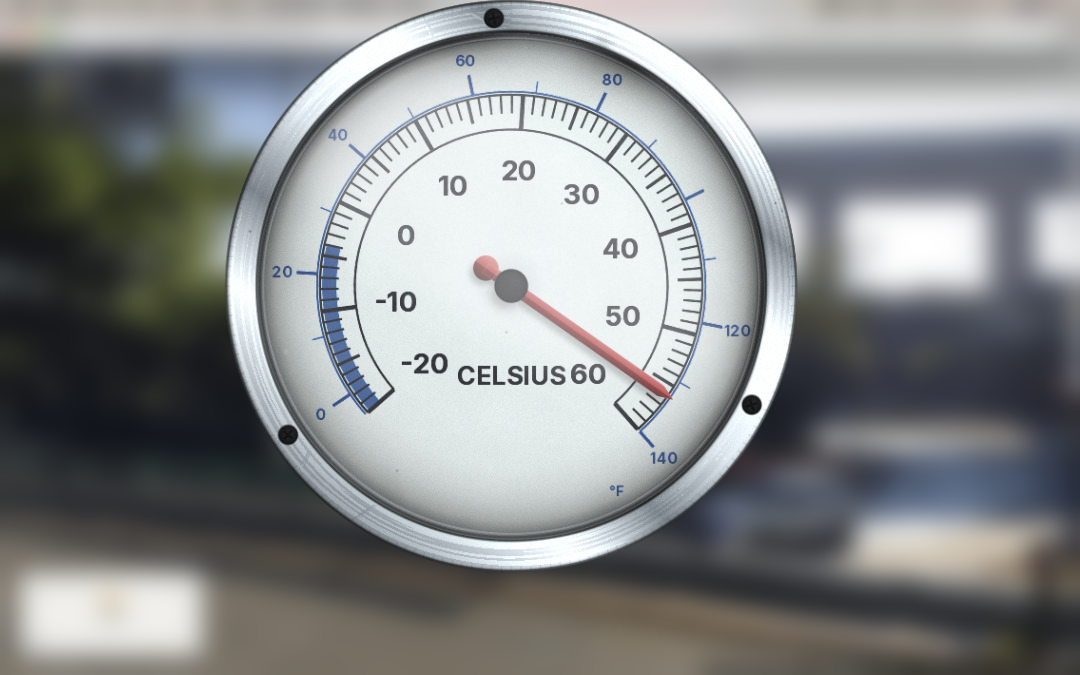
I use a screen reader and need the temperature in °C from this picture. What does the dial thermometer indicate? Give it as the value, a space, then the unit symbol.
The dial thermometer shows 56 °C
